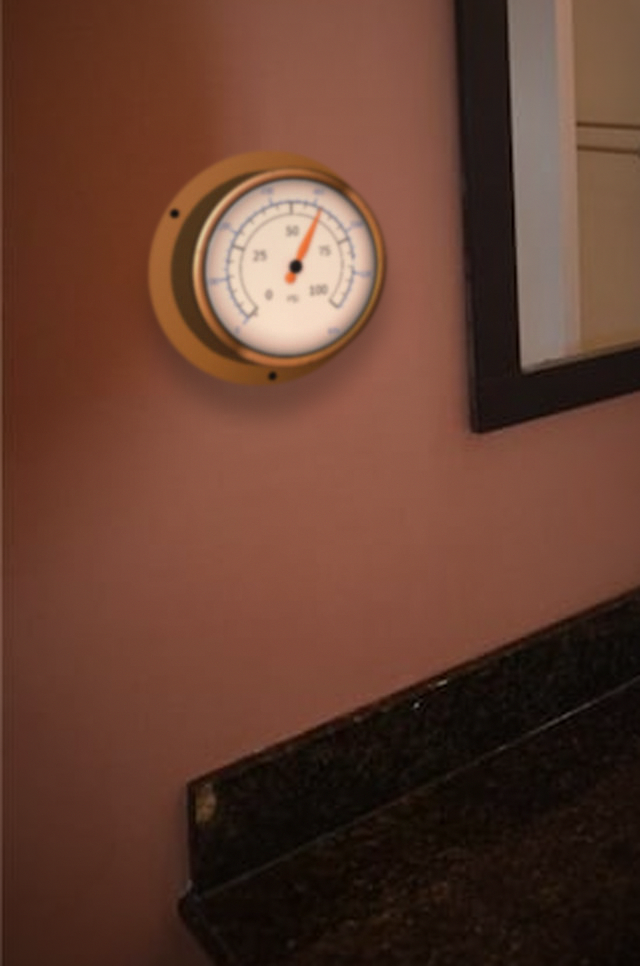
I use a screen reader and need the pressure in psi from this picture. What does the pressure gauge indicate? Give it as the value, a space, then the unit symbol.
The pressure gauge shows 60 psi
